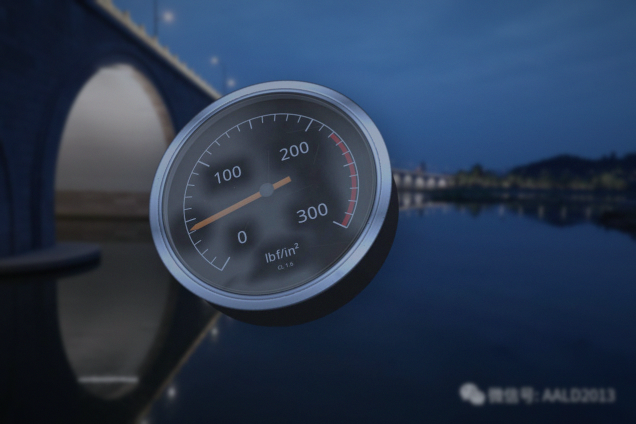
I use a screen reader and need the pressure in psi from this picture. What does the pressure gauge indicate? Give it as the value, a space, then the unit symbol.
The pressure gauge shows 40 psi
